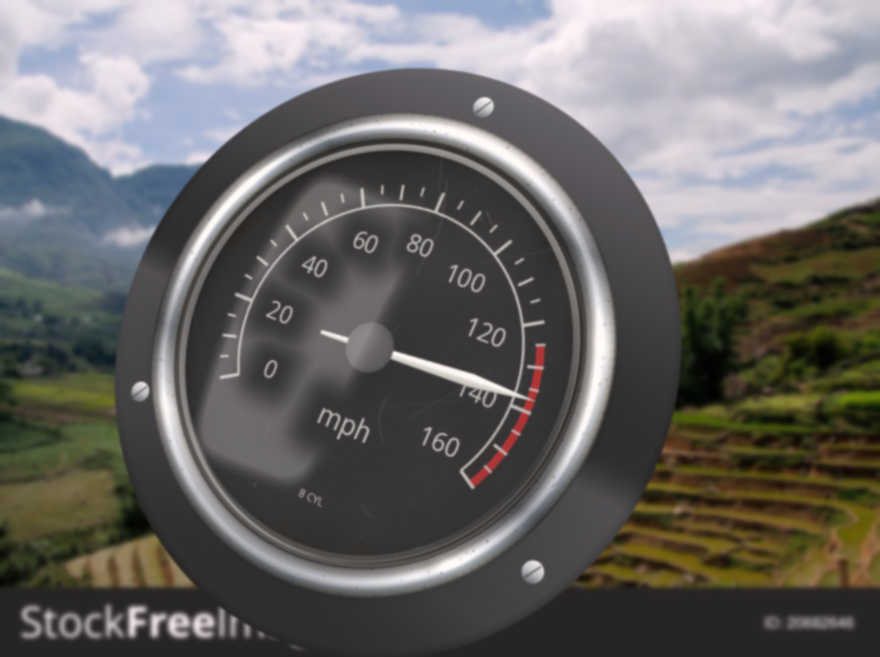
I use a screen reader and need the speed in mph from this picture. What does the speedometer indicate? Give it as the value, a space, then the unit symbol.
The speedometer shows 137.5 mph
